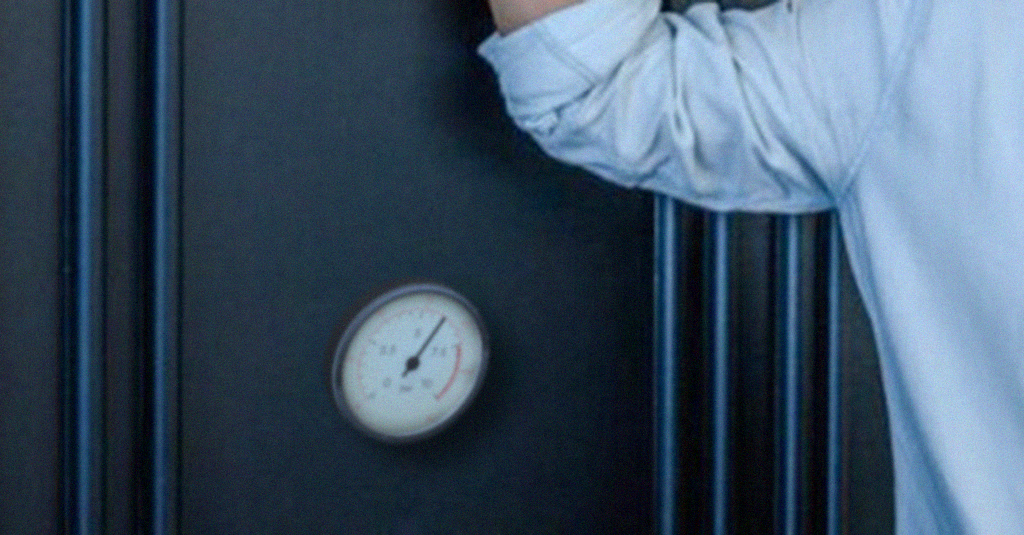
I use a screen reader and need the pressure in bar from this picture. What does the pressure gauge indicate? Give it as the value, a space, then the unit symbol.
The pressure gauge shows 6 bar
